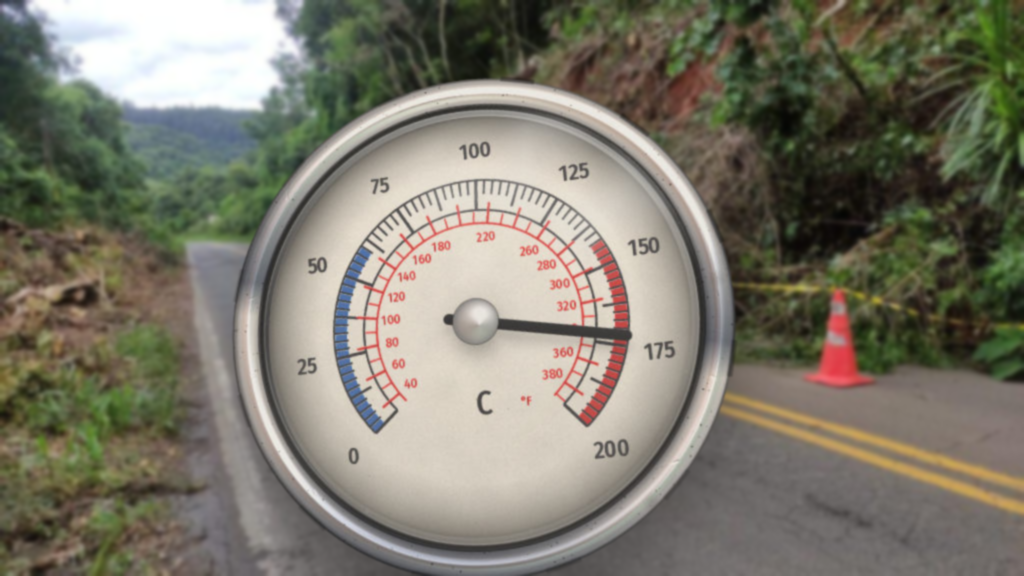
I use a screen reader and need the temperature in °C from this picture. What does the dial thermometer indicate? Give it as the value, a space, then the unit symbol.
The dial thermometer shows 172.5 °C
